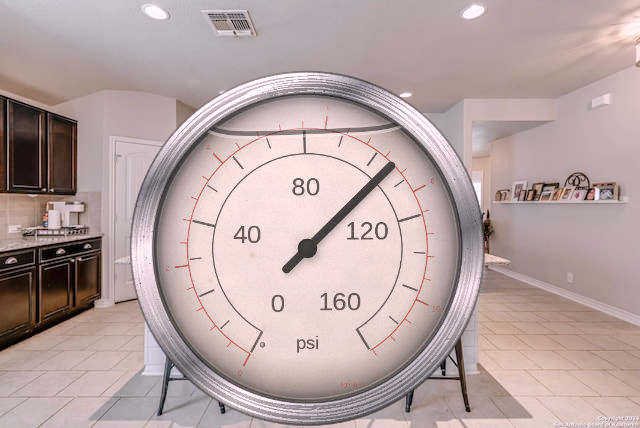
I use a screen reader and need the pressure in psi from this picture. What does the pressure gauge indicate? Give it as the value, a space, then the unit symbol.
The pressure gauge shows 105 psi
